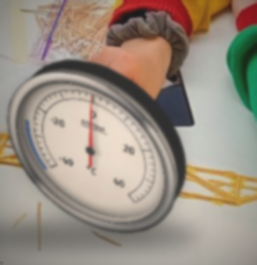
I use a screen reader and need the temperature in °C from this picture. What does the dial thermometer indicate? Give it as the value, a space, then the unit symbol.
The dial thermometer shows 0 °C
